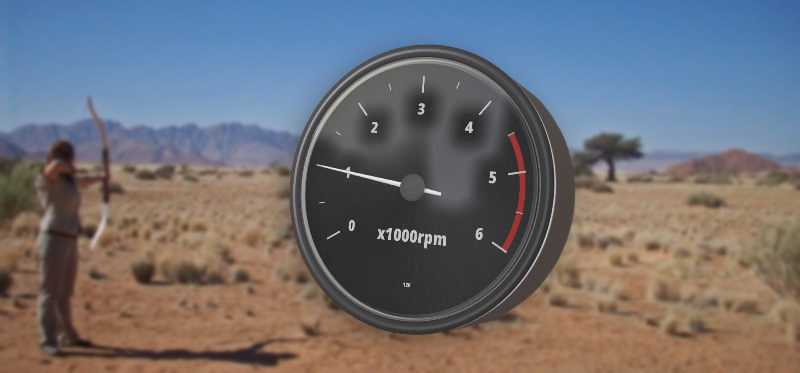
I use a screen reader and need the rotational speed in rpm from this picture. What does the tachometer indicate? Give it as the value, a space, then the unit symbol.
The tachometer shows 1000 rpm
